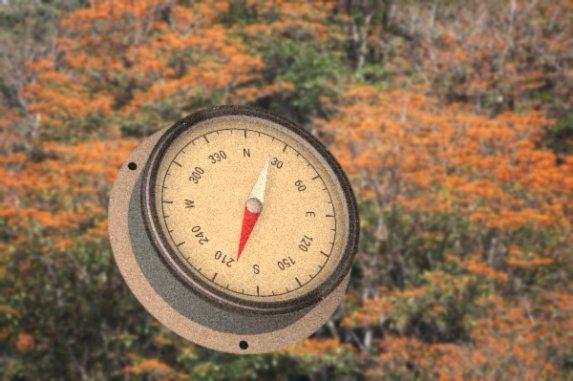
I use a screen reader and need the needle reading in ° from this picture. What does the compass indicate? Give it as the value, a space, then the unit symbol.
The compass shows 200 °
